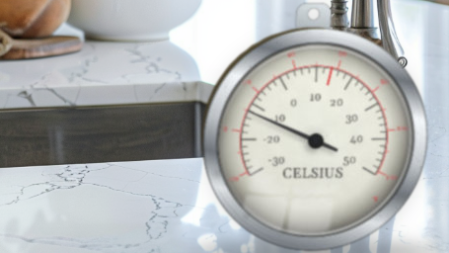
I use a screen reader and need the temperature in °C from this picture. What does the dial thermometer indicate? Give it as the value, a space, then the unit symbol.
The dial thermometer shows -12 °C
